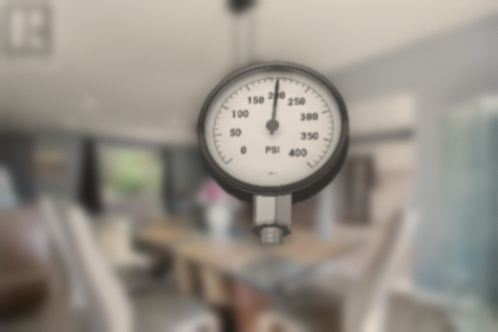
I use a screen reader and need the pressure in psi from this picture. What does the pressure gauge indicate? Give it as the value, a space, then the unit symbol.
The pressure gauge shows 200 psi
